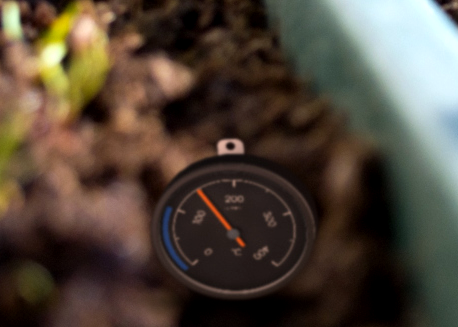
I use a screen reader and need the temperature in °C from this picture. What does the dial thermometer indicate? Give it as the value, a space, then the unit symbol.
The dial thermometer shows 150 °C
